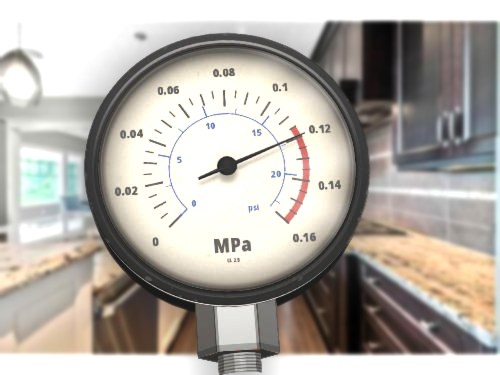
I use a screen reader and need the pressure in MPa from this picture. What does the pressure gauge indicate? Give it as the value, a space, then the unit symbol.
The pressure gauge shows 0.12 MPa
